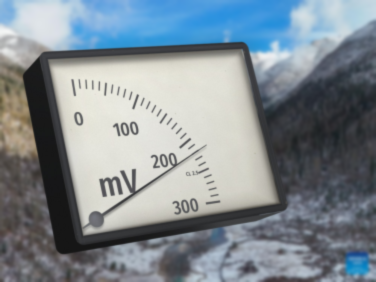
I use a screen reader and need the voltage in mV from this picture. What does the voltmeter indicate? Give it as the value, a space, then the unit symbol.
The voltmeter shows 220 mV
